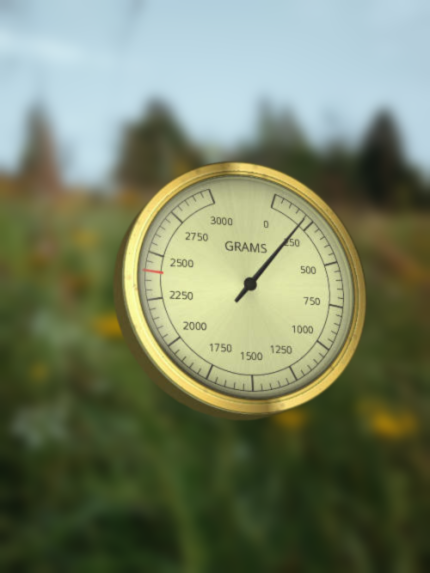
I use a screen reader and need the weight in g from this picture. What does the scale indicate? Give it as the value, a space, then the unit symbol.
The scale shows 200 g
